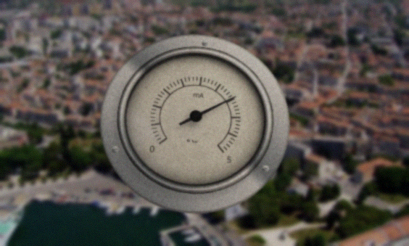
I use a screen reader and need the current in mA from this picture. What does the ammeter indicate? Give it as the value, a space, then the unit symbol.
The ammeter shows 3.5 mA
